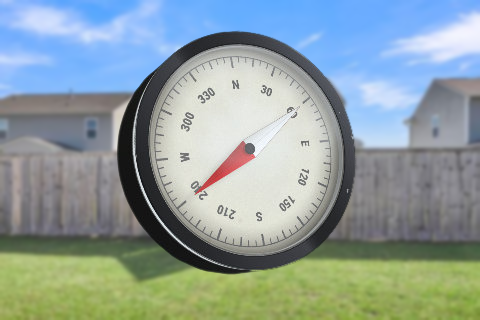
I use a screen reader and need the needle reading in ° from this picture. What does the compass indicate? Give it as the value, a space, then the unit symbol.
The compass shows 240 °
